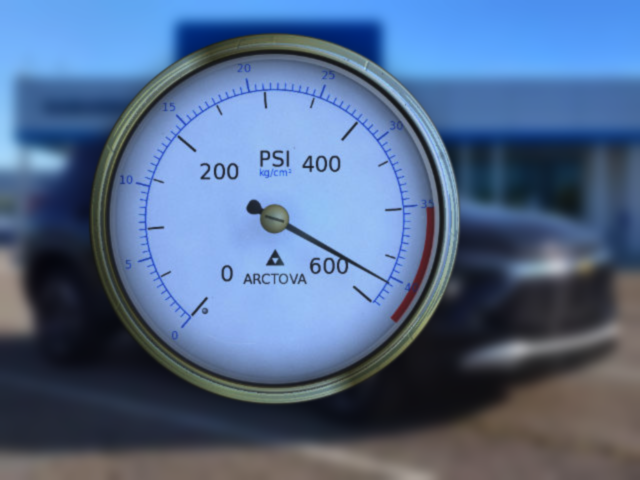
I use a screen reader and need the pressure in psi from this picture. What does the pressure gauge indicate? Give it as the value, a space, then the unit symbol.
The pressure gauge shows 575 psi
